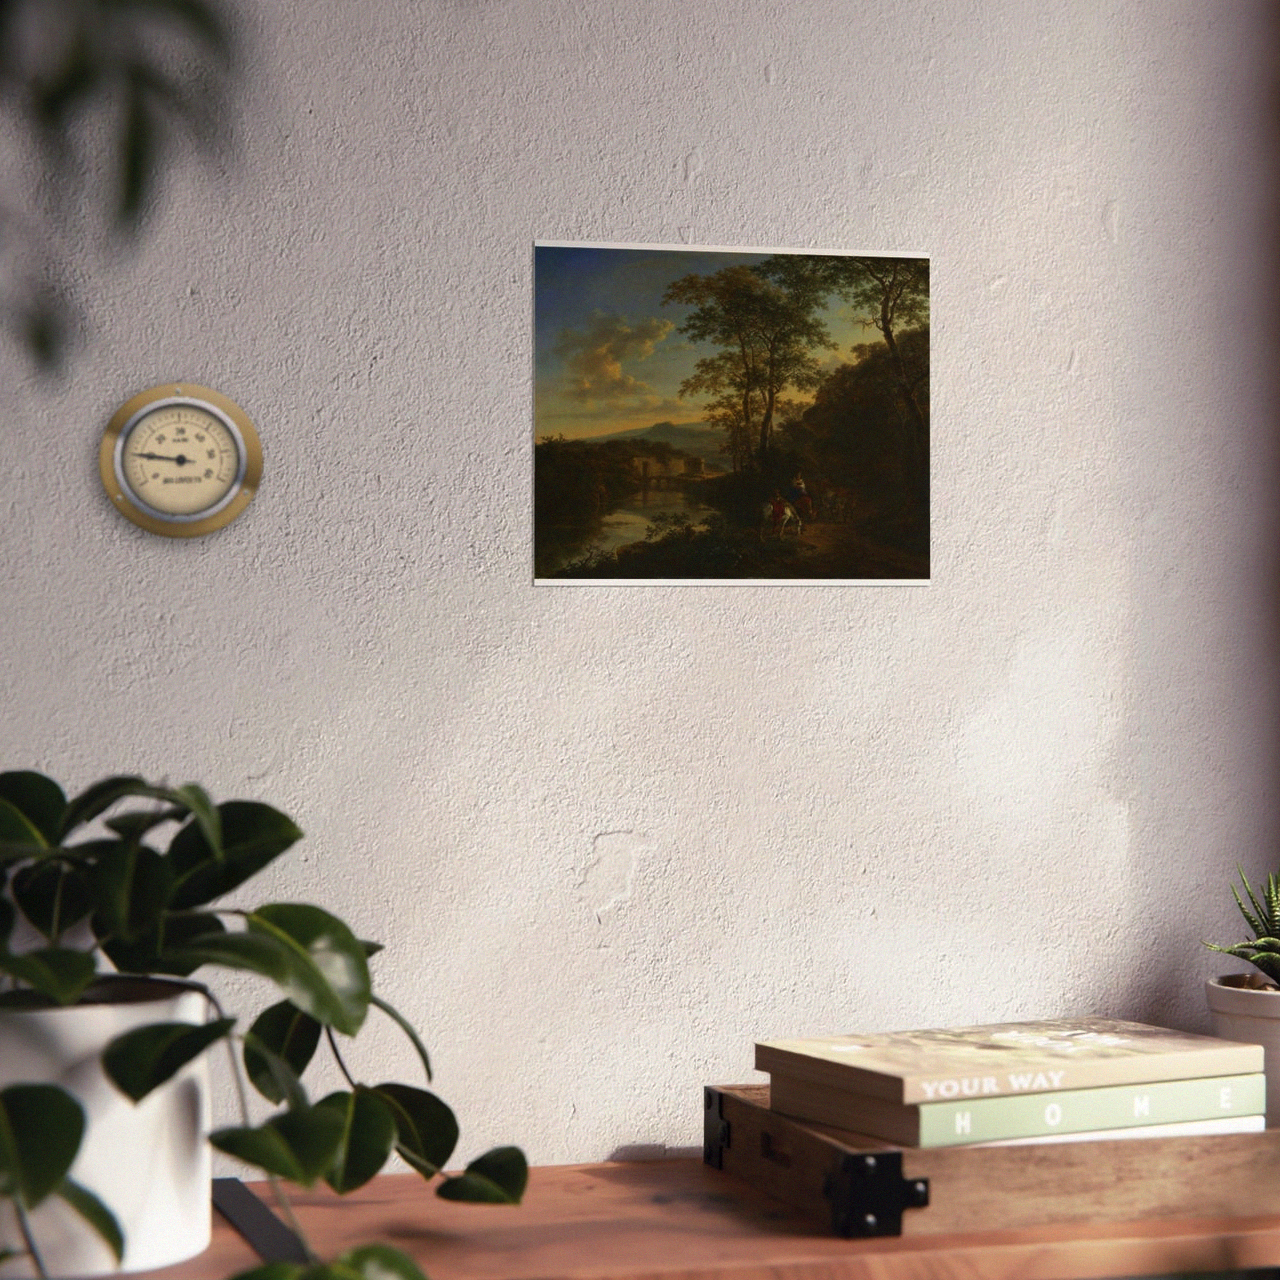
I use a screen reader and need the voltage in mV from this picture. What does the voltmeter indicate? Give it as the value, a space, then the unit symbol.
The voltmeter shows 10 mV
